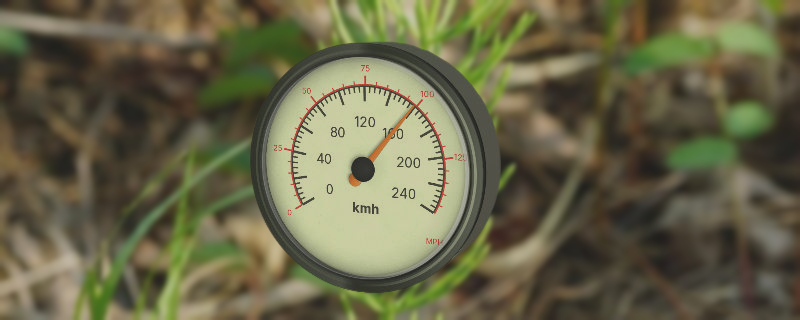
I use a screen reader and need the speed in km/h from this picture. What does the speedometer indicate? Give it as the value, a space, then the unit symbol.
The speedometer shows 160 km/h
